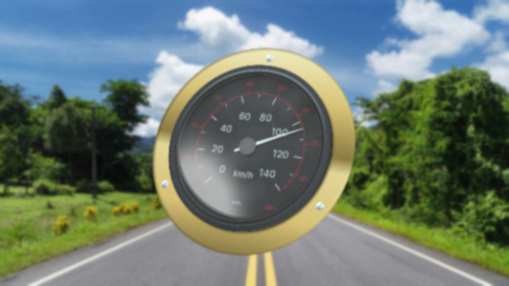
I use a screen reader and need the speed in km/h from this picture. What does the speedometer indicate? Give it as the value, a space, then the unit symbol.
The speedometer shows 105 km/h
